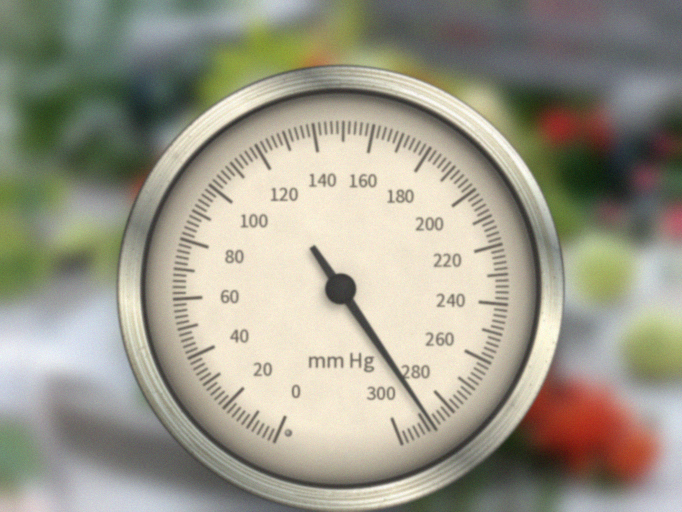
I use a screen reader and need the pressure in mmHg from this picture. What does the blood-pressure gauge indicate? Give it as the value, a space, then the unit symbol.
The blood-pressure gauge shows 288 mmHg
